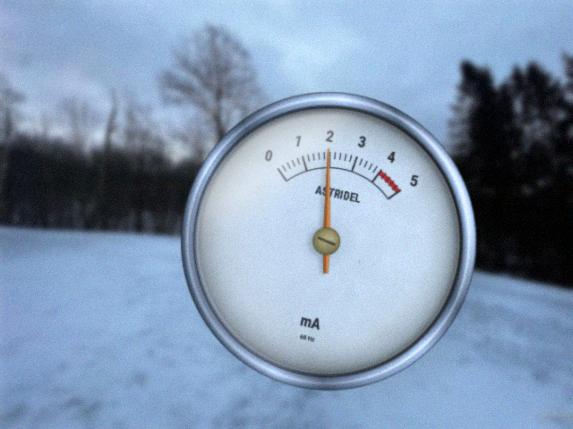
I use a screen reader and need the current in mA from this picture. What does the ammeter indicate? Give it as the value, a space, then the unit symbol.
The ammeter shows 2 mA
